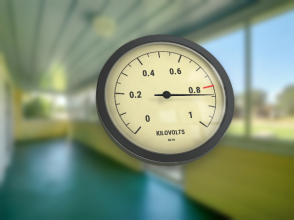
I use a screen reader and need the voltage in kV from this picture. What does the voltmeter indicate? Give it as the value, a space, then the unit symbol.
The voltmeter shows 0.85 kV
